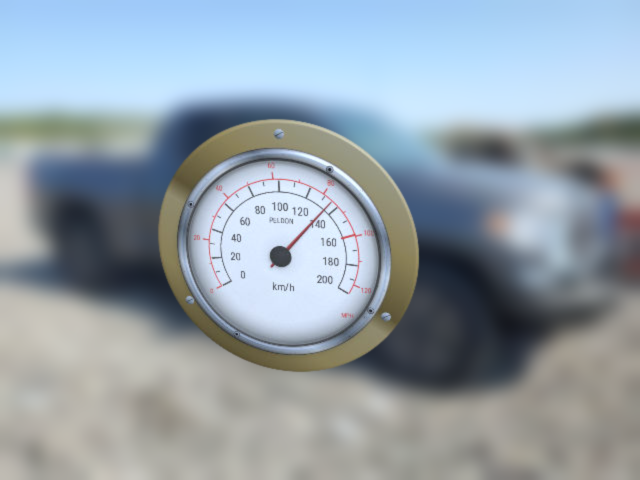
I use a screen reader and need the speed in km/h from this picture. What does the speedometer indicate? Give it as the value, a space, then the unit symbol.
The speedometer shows 135 km/h
